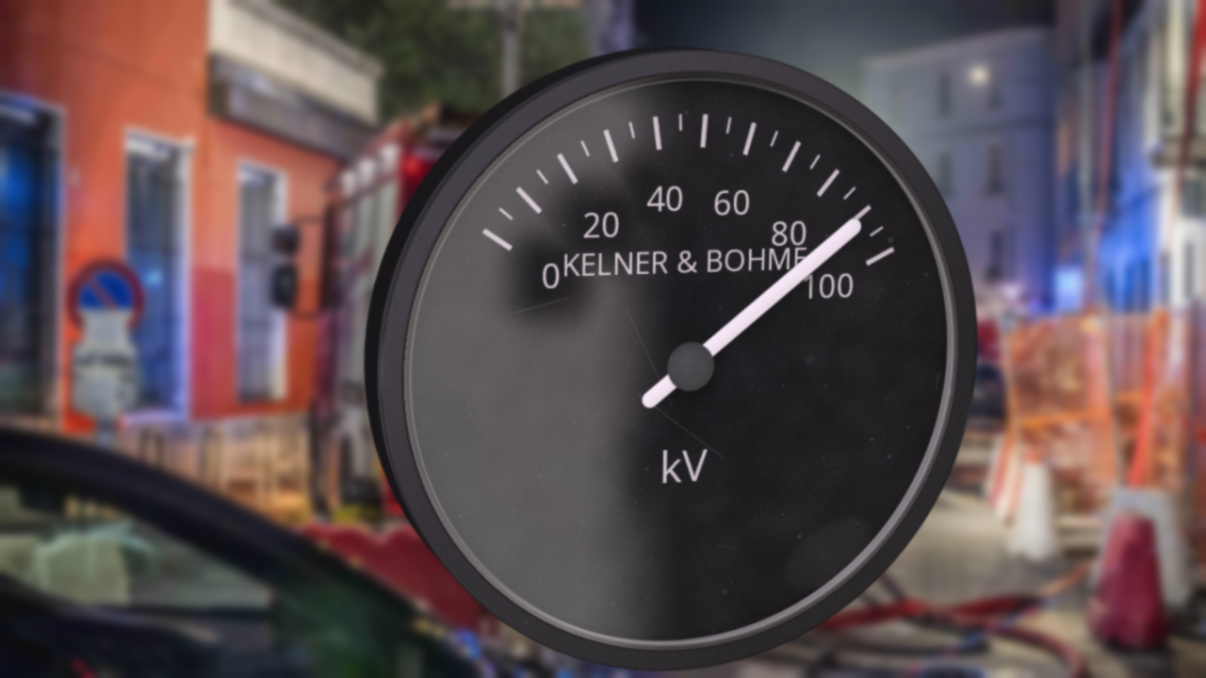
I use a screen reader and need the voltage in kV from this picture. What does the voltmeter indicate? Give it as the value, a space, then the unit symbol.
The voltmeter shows 90 kV
